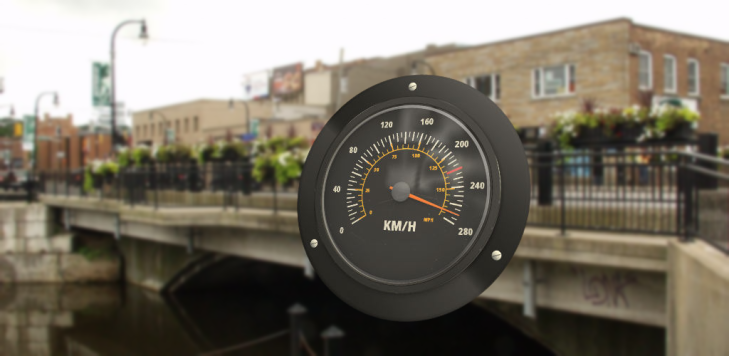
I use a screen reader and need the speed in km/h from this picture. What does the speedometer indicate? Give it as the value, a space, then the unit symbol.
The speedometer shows 270 km/h
